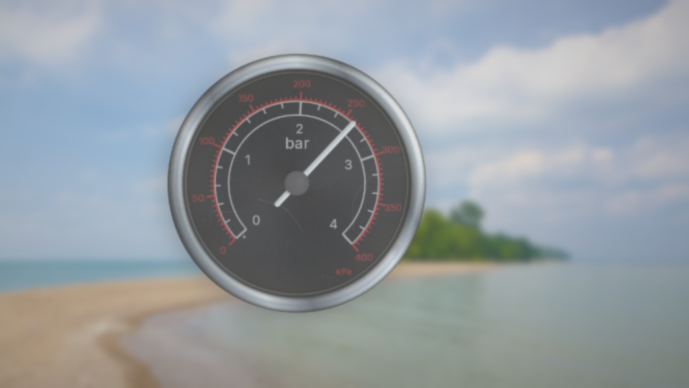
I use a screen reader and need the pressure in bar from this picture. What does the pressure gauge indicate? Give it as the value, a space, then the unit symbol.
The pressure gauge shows 2.6 bar
